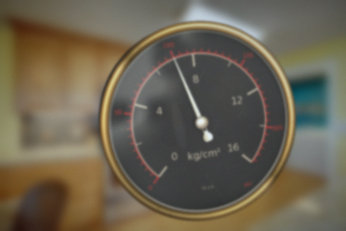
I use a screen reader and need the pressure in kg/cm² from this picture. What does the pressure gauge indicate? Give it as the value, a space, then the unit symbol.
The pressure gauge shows 7 kg/cm²
